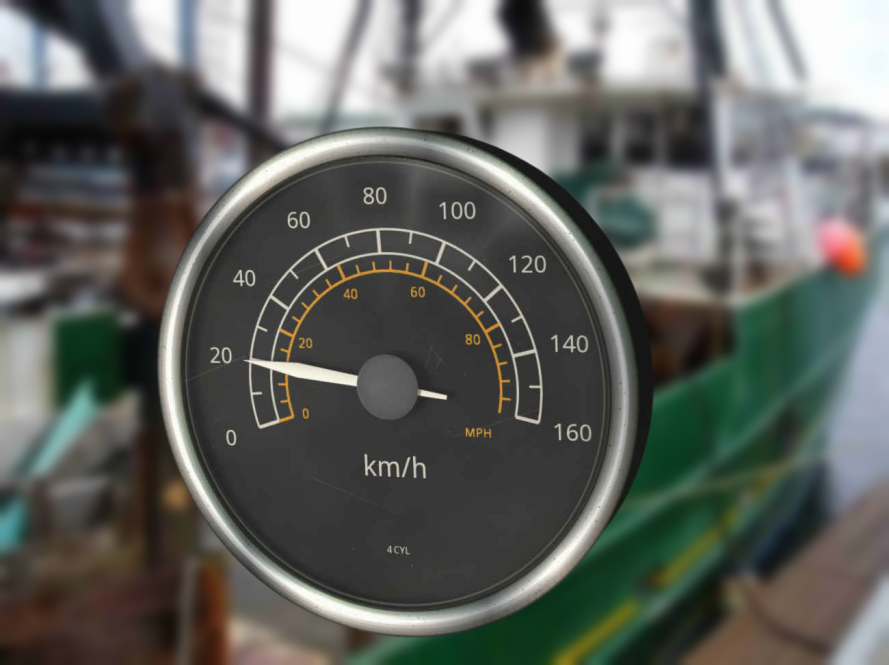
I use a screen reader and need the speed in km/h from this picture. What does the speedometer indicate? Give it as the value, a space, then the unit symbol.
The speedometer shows 20 km/h
